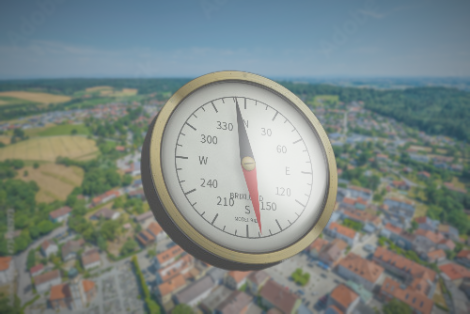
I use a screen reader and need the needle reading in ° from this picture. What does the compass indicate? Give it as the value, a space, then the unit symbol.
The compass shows 170 °
